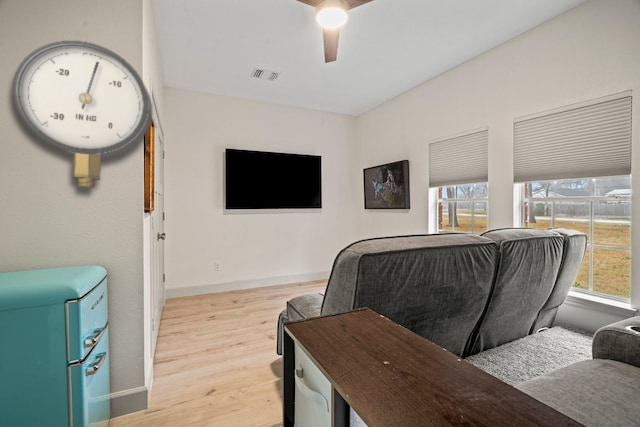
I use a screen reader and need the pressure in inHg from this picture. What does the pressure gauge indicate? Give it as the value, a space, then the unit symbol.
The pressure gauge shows -14 inHg
